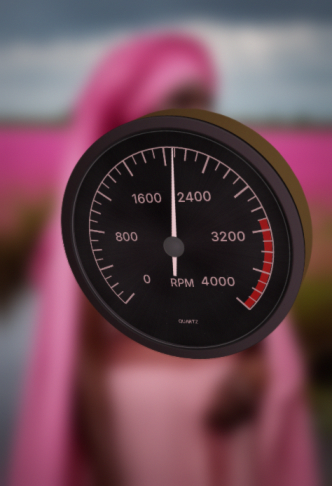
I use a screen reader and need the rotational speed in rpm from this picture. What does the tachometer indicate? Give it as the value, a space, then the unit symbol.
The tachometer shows 2100 rpm
